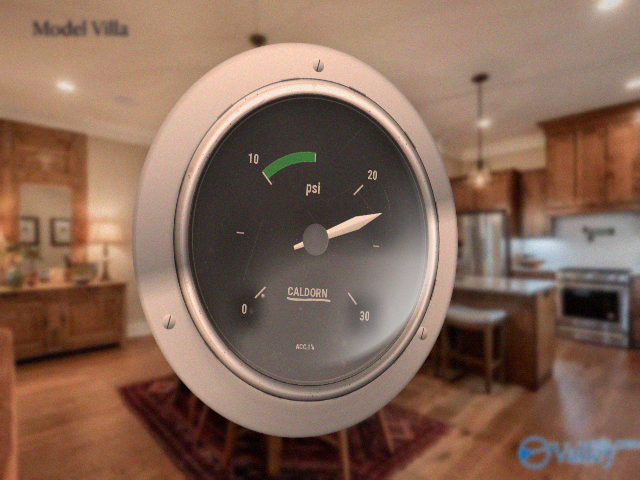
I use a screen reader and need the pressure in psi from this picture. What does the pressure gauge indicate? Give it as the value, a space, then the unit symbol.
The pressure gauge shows 22.5 psi
